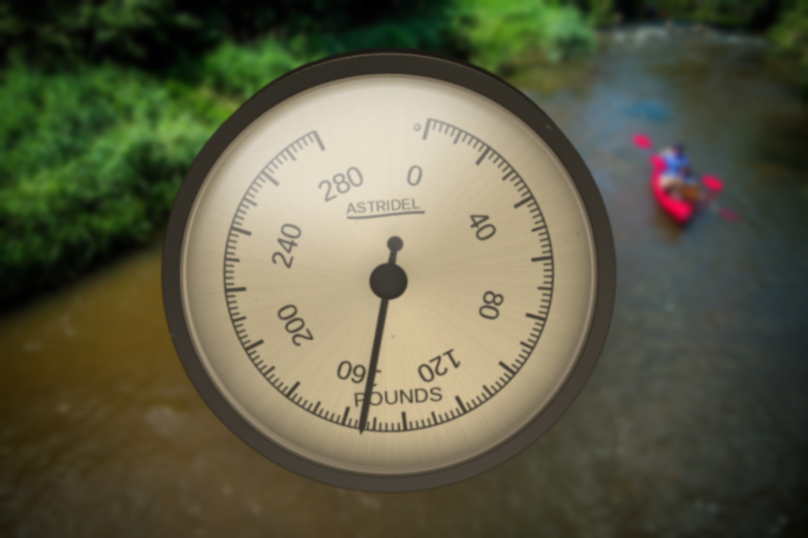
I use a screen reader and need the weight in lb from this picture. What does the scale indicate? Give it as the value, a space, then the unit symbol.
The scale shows 154 lb
